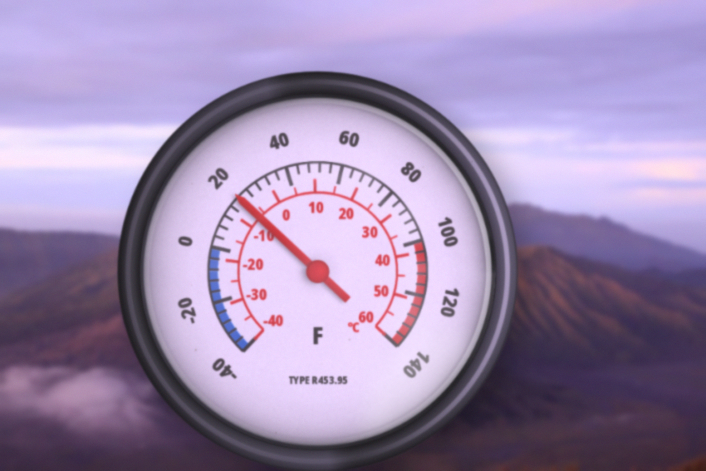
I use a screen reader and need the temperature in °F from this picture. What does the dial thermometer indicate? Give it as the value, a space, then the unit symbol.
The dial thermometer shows 20 °F
